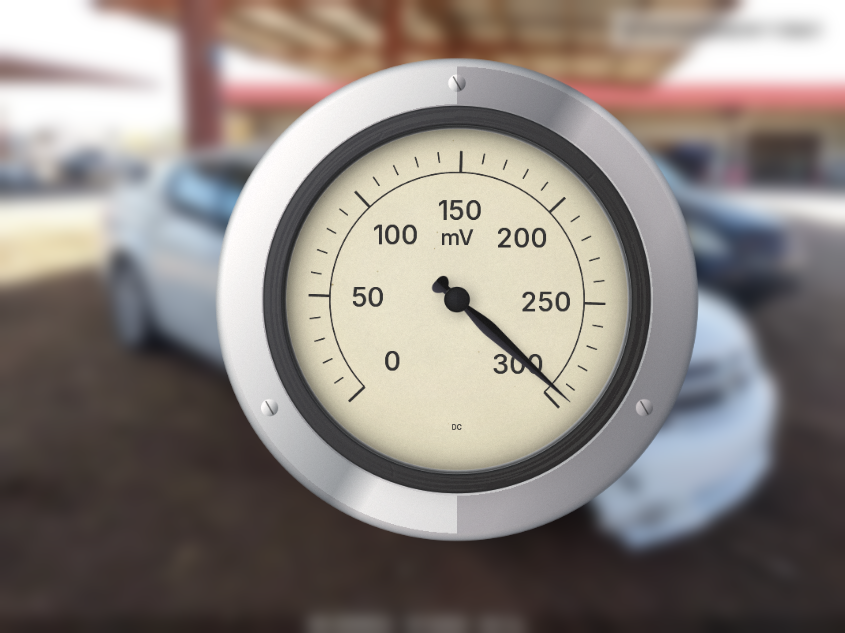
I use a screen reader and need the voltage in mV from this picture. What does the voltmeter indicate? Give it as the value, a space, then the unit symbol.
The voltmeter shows 295 mV
